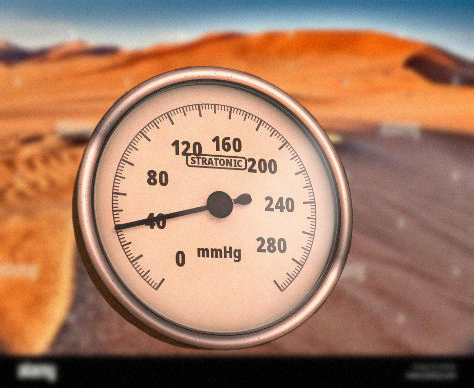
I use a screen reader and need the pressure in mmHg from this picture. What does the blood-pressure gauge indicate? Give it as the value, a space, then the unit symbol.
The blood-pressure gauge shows 40 mmHg
